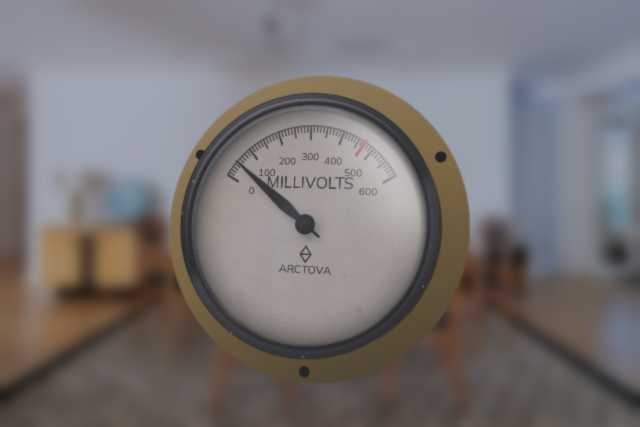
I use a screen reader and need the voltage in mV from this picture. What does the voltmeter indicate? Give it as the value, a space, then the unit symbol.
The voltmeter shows 50 mV
